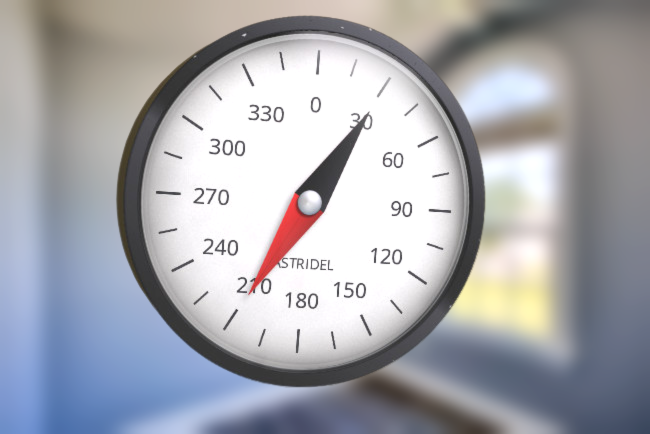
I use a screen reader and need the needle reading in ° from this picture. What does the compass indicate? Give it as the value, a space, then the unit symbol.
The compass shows 210 °
